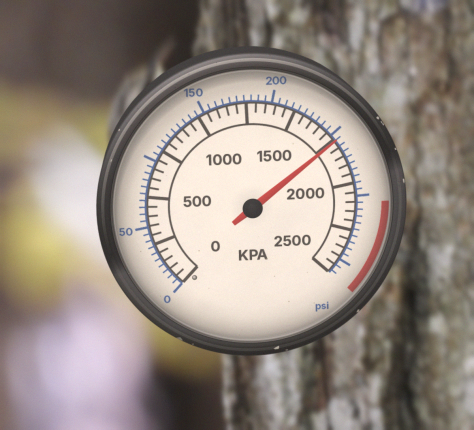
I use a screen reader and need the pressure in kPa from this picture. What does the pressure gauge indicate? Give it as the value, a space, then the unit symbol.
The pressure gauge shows 1750 kPa
